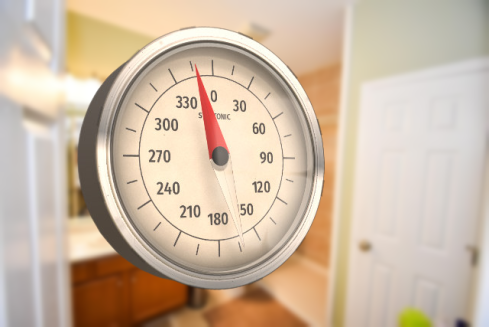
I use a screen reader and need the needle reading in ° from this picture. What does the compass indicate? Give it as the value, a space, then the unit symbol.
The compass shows 345 °
